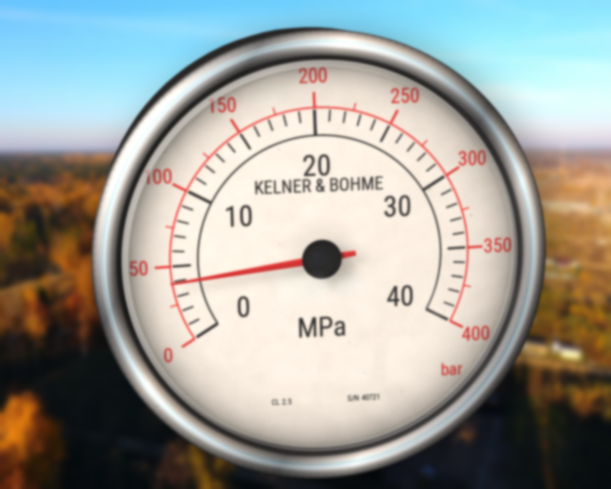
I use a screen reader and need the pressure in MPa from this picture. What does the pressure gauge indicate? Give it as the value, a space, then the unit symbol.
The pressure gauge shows 4 MPa
